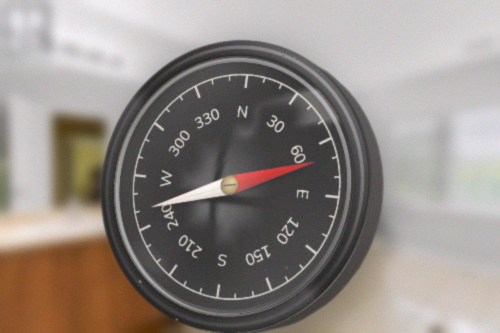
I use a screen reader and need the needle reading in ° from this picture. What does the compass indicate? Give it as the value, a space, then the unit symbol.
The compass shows 70 °
